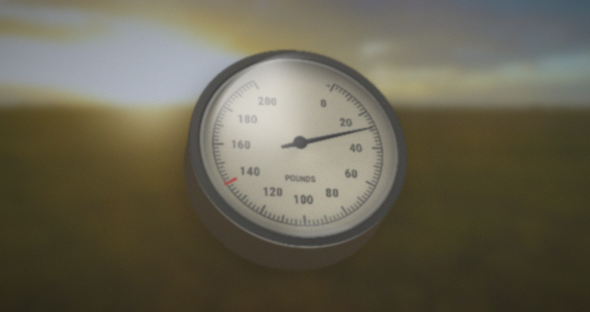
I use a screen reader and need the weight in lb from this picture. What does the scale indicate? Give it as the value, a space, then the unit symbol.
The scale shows 30 lb
